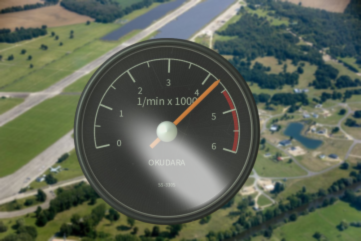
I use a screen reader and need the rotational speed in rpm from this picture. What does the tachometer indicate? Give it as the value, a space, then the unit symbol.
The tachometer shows 4250 rpm
